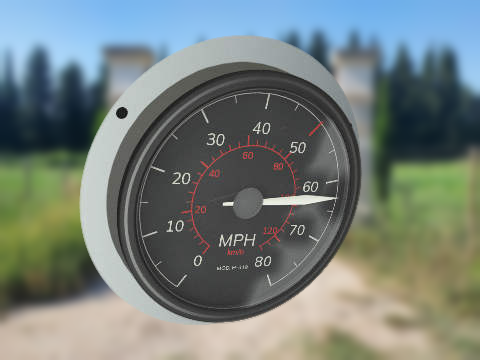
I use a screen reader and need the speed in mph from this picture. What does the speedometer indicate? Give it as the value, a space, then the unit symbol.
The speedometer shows 62.5 mph
